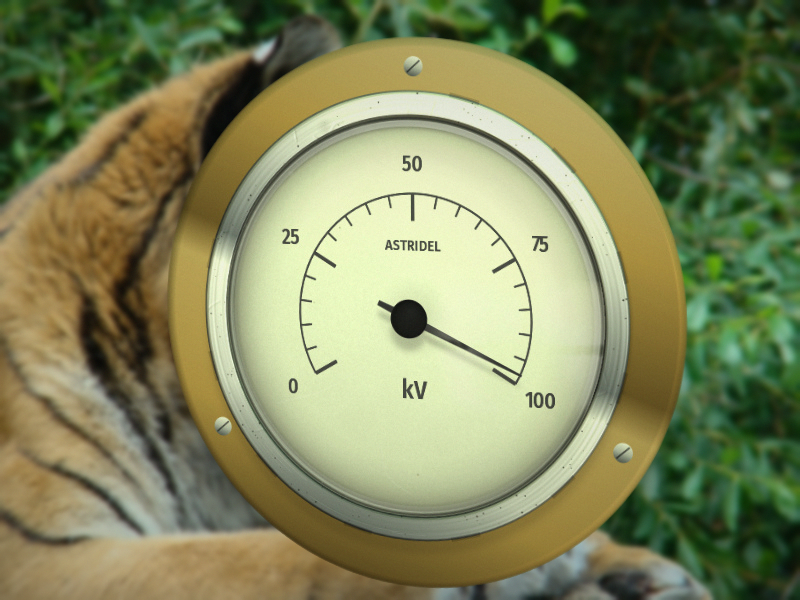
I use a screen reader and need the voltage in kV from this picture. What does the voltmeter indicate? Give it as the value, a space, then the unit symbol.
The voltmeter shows 97.5 kV
